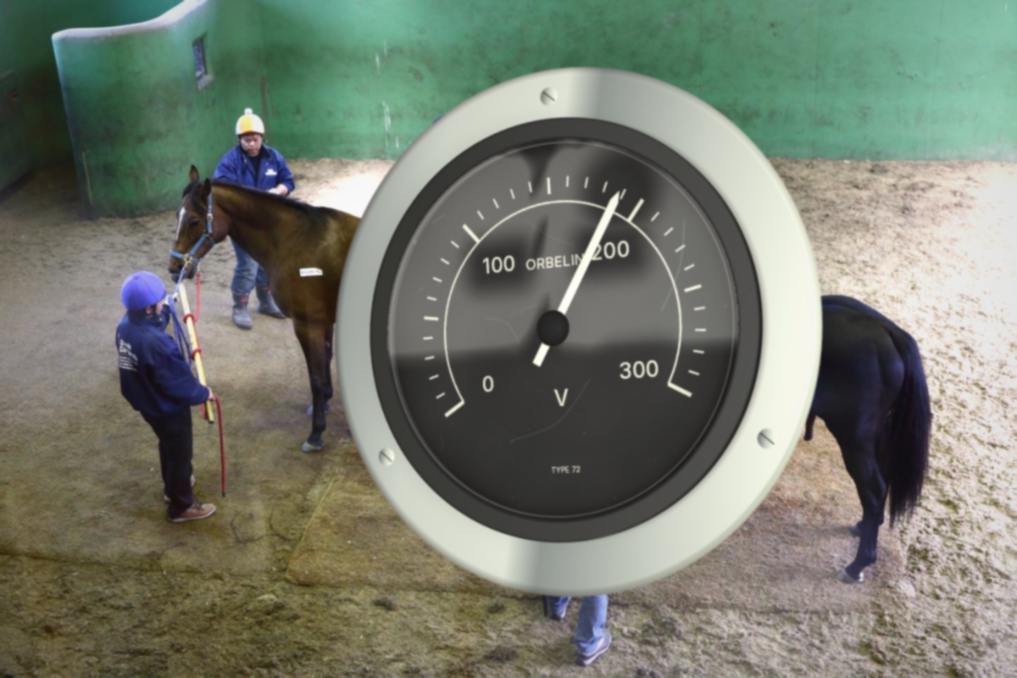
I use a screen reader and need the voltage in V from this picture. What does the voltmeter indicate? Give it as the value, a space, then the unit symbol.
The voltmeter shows 190 V
